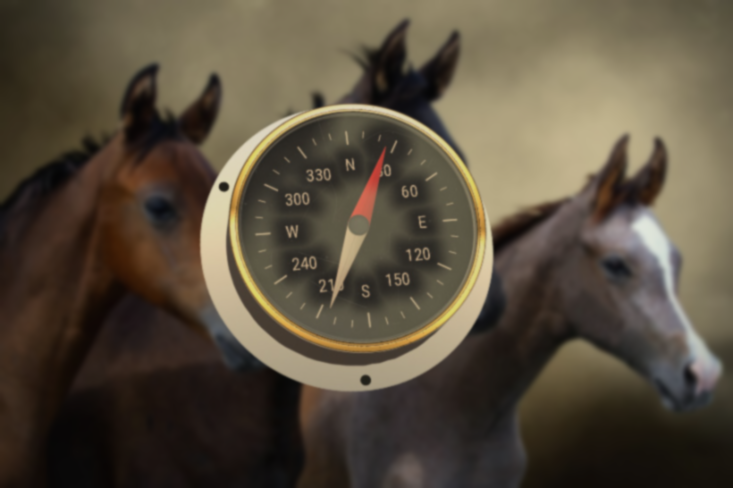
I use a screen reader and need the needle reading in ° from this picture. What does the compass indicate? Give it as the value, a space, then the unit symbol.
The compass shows 25 °
